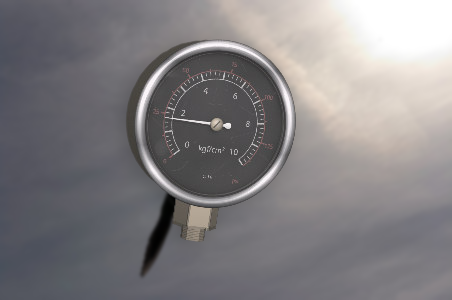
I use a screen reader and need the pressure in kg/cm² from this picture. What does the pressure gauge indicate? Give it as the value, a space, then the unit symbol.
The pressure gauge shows 1.6 kg/cm²
